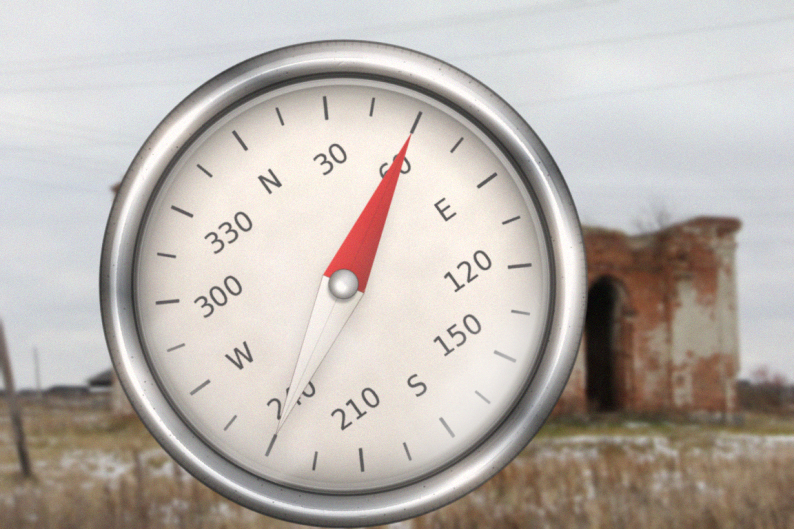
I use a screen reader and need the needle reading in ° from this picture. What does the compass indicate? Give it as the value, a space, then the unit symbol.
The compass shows 60 °
